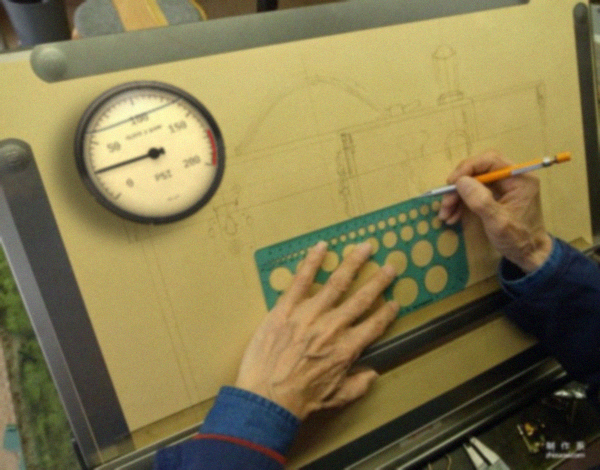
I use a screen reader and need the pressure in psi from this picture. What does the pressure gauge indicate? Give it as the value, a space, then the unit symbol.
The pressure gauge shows 25 psi
